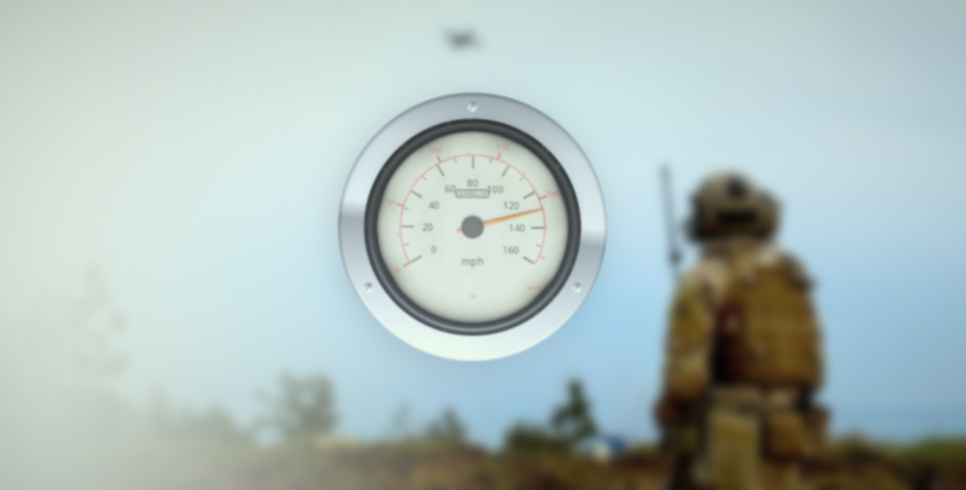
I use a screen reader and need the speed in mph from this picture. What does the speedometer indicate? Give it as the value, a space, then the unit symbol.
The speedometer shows 130 mph
